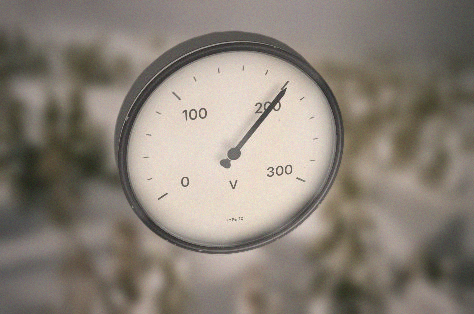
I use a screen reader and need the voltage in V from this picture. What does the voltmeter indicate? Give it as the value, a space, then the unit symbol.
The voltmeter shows 200 V
